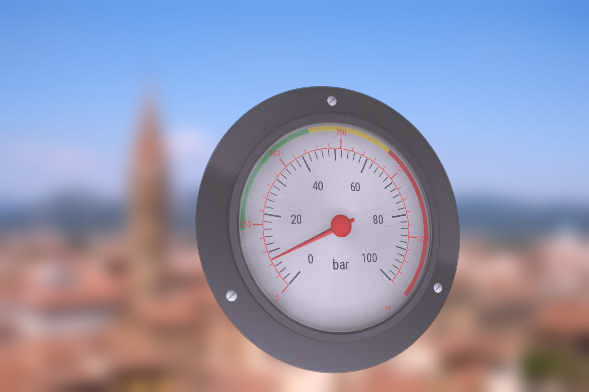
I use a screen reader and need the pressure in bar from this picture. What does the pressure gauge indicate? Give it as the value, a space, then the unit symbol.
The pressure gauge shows 8 bar
